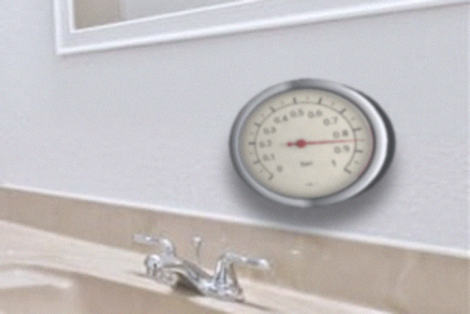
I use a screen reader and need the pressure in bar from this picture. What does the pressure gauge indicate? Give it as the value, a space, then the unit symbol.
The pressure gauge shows 0.85 bar
